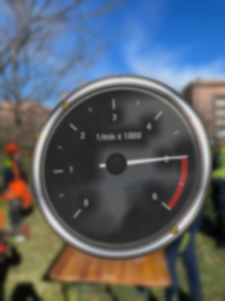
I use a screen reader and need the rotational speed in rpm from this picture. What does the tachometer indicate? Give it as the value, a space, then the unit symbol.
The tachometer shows 5000 rpm
